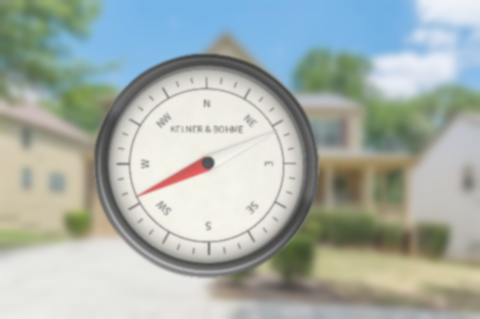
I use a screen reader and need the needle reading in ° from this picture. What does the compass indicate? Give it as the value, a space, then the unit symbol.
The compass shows 245 °
